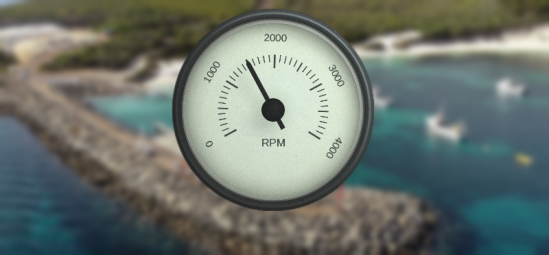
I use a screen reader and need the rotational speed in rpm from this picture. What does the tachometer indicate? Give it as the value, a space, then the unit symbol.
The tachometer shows 1500 rpm
